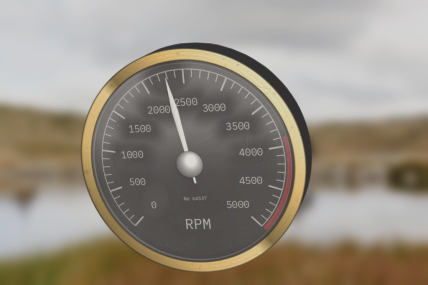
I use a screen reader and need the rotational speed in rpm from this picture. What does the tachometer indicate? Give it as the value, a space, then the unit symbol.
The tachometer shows 2300 rpm
